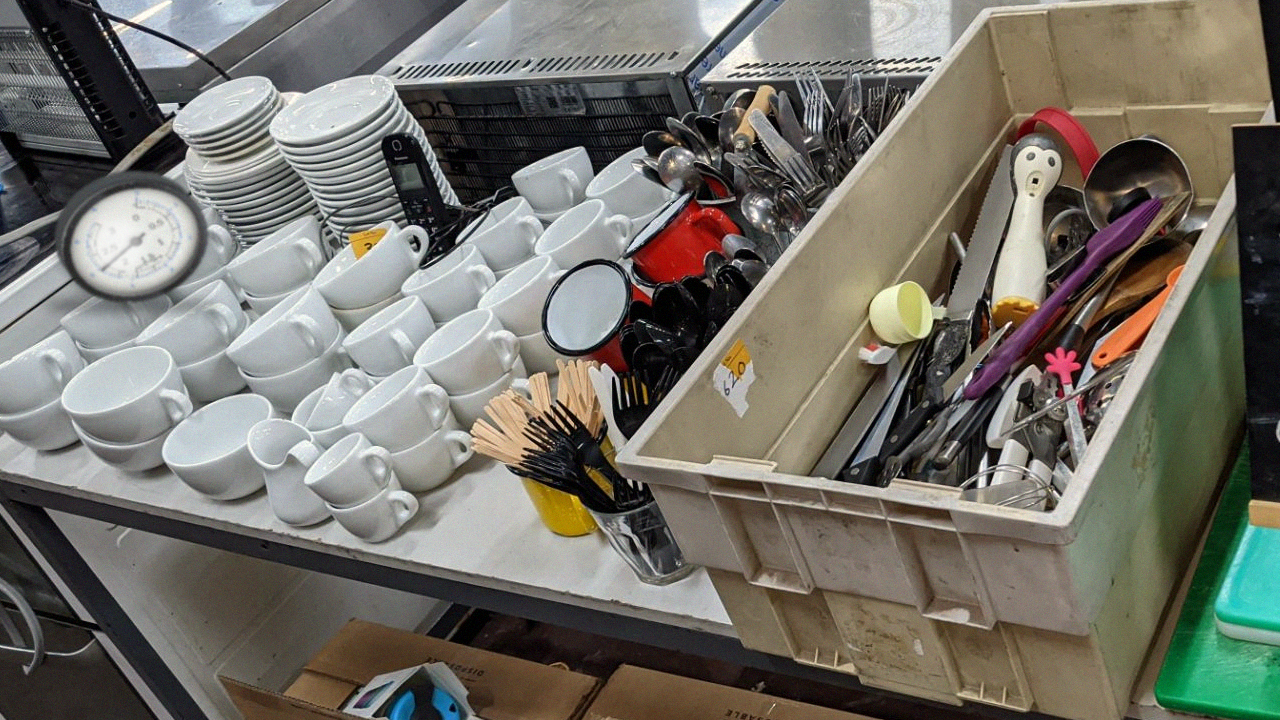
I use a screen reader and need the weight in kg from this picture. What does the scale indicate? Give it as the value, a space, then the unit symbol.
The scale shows 2.25 kg
